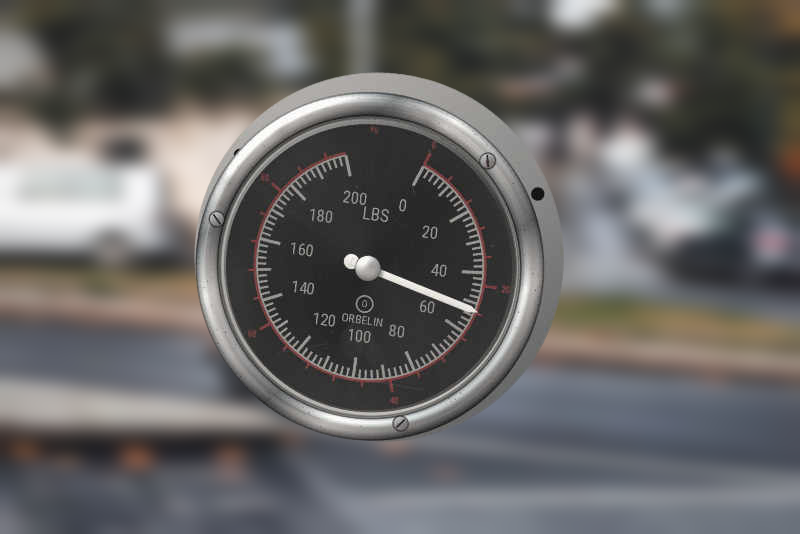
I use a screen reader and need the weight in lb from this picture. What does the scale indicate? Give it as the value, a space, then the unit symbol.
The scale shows 52 lb
